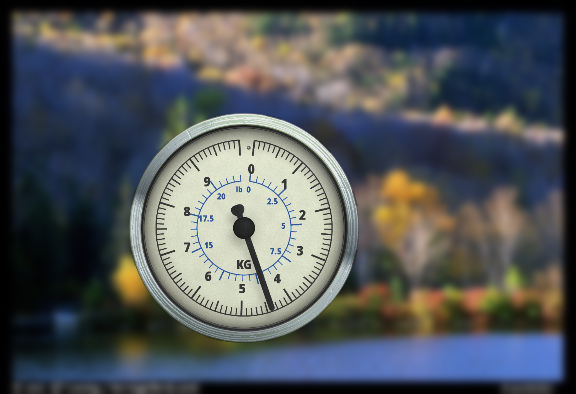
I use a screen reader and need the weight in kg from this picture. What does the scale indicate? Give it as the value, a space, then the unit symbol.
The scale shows 4.4 kg
